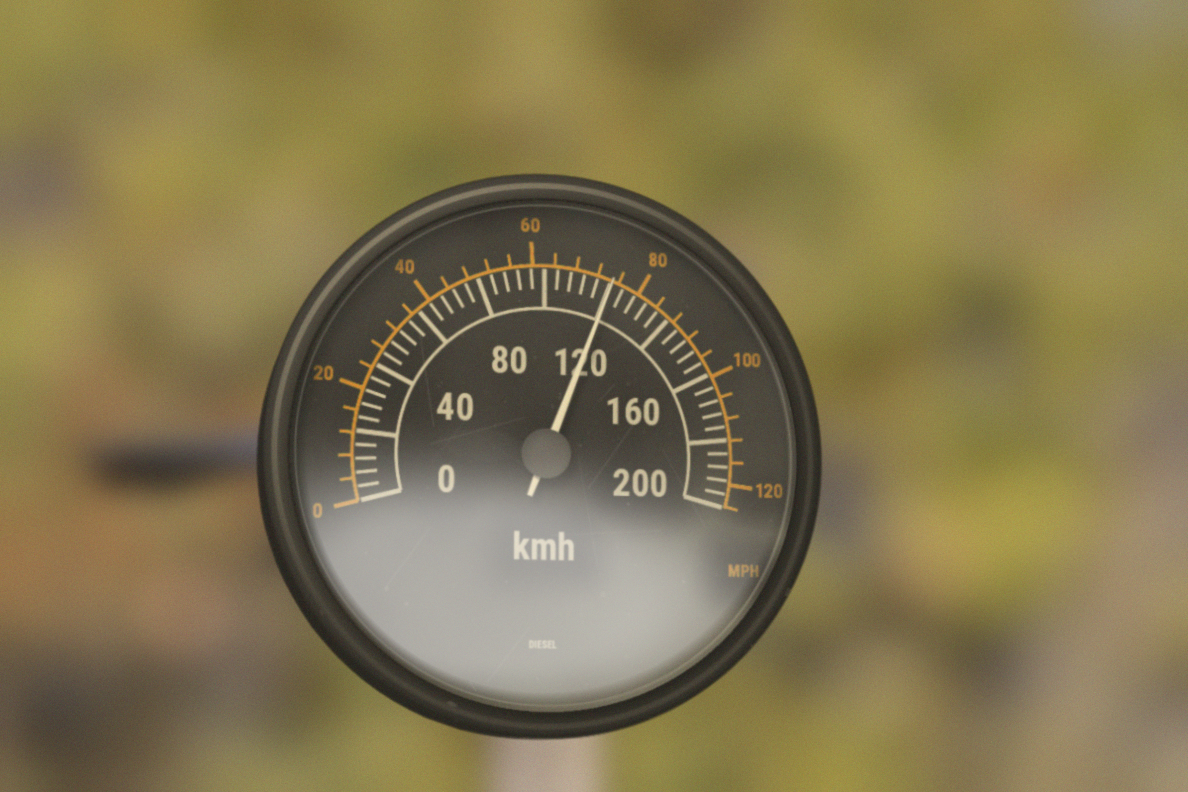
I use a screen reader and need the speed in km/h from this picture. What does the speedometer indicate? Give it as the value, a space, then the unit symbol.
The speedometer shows 120 km/h
